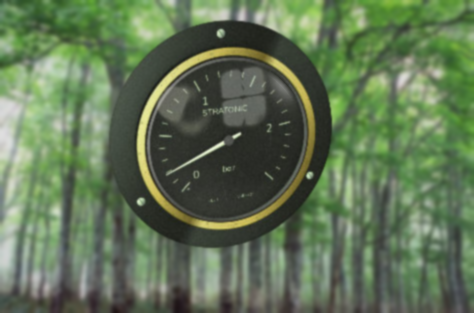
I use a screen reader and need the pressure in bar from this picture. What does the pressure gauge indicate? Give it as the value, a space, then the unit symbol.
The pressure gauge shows 0.2 bar
